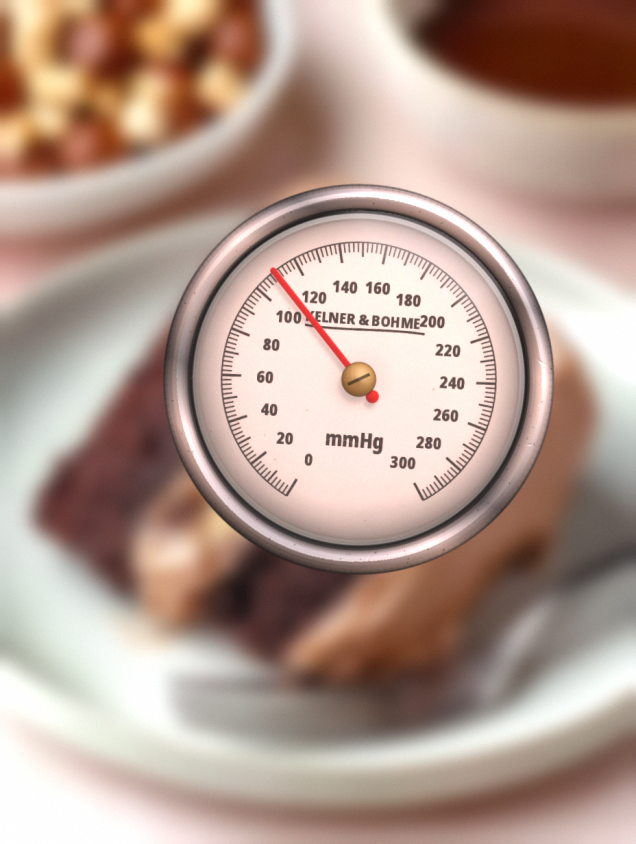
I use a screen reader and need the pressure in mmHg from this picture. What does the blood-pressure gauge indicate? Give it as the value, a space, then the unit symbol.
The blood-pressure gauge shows 110 mmHg
